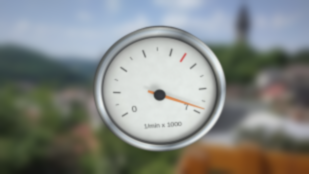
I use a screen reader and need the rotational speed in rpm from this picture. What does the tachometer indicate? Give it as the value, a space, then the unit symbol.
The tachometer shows 6750 rpm
